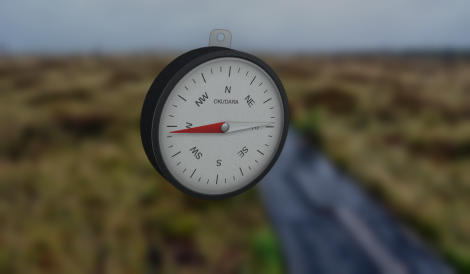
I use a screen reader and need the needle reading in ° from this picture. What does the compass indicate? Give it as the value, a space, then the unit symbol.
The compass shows 265 °
